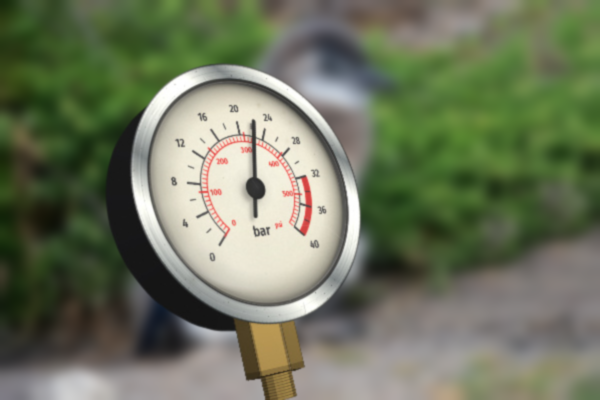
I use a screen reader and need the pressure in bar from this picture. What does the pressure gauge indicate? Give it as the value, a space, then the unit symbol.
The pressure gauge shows 22 bar
